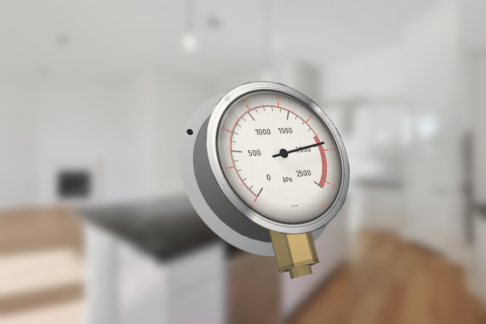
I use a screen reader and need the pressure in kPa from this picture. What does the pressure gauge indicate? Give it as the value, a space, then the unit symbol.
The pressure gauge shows 2000 kPa
